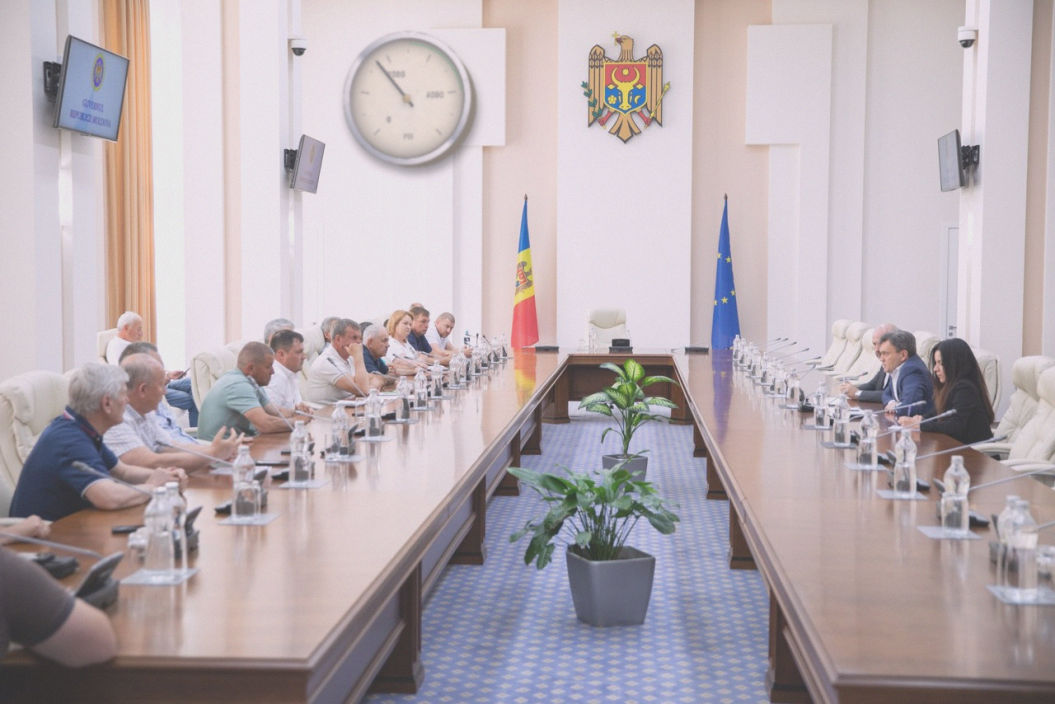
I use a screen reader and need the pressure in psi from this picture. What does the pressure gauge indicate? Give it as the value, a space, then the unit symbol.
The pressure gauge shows 1750 psi
